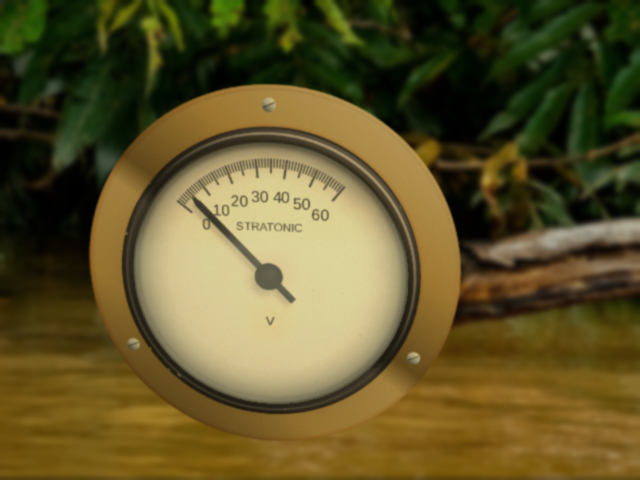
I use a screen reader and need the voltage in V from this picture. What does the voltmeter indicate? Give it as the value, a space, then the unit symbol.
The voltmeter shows 5 V
